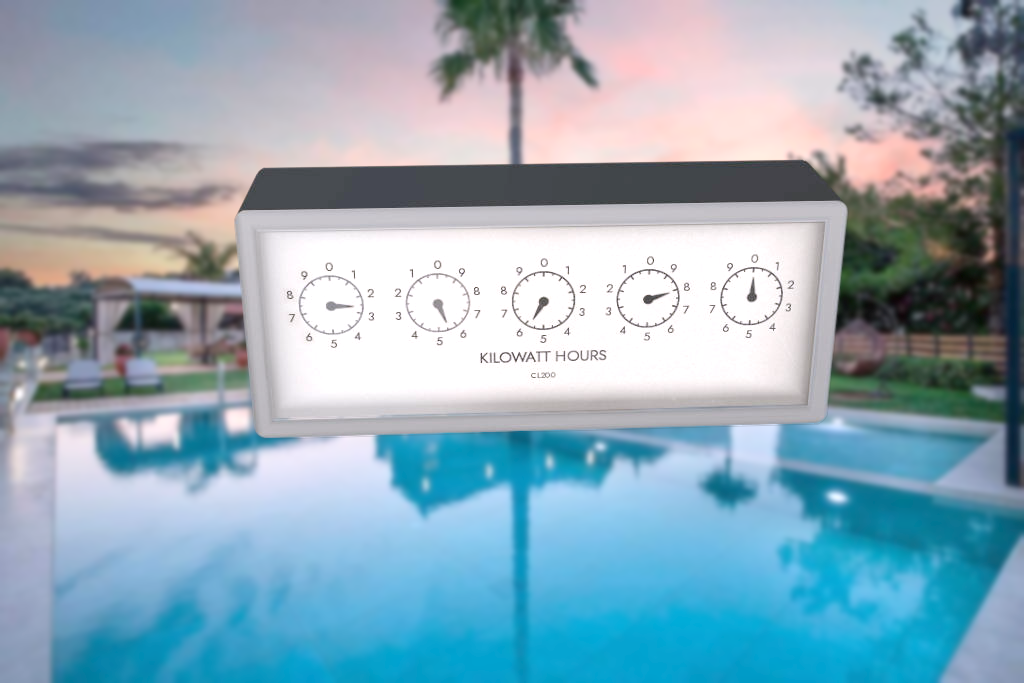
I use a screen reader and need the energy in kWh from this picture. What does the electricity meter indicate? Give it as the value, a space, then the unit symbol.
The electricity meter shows 25580 kWh
